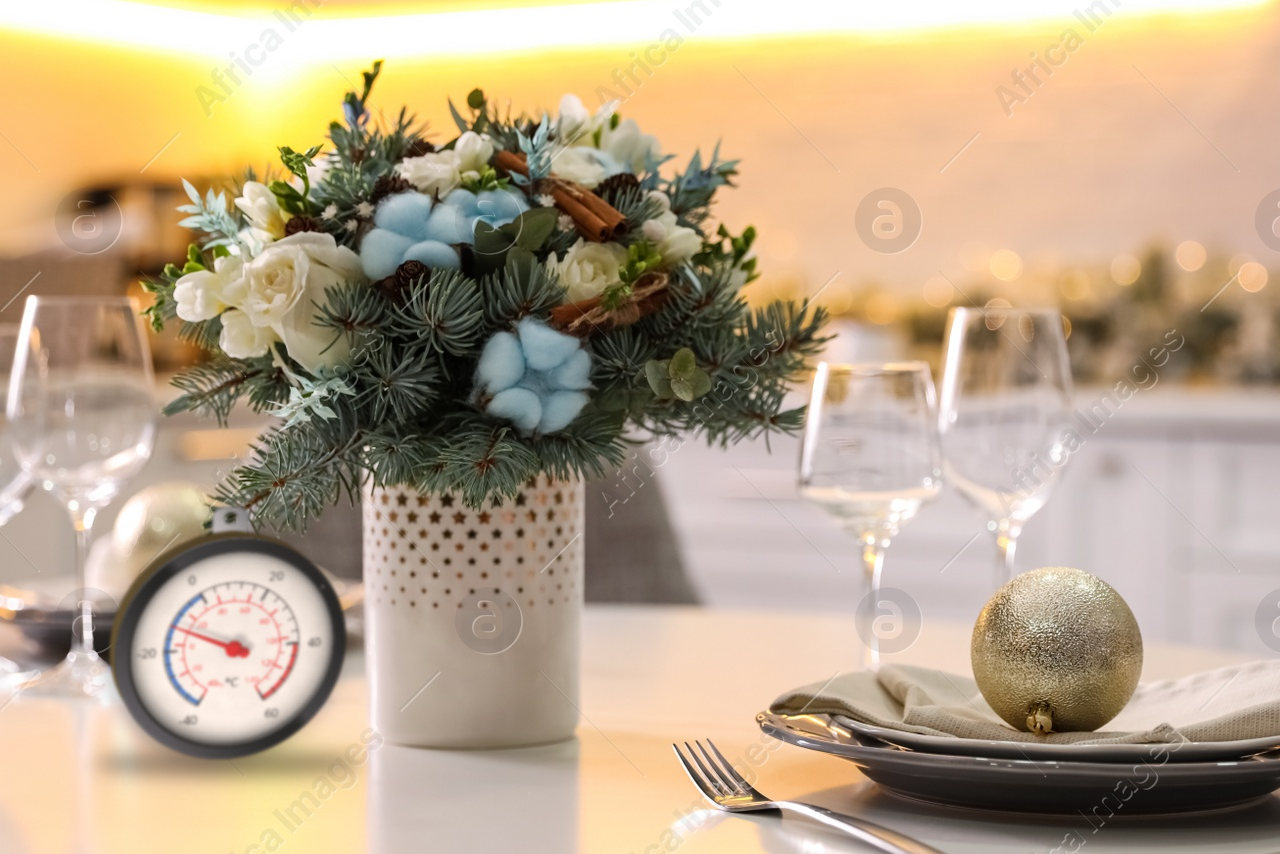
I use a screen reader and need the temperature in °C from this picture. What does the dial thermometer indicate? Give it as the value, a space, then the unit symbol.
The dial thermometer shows -12 °C
